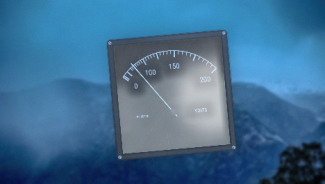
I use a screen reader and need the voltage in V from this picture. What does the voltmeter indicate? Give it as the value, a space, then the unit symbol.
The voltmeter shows 75 V
